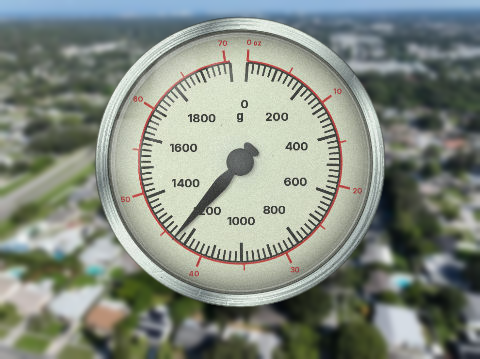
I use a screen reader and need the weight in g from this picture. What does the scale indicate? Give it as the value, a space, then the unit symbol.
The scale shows 1240 g
